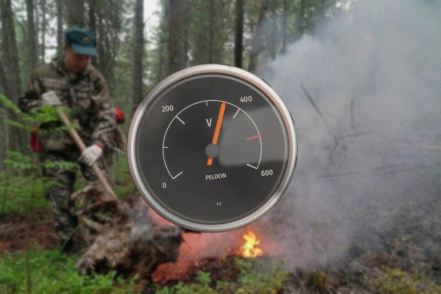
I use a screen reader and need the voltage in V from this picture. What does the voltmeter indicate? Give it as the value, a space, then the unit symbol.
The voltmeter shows 350 V
